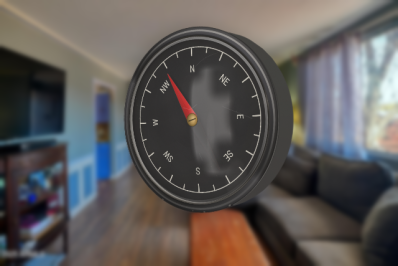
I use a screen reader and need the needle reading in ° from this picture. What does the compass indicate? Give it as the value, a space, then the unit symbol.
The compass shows 330 °
